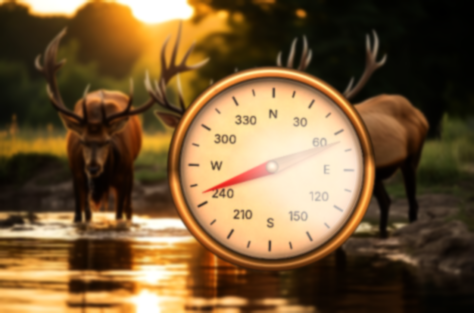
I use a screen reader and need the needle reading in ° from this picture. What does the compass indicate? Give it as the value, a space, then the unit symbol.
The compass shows 247.5 °
